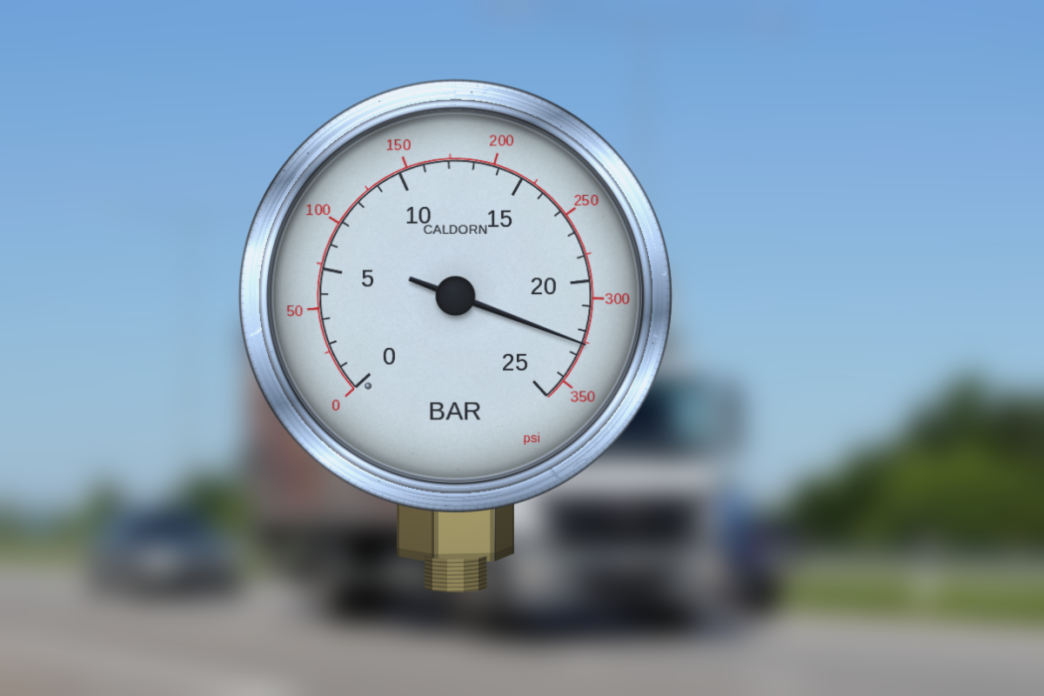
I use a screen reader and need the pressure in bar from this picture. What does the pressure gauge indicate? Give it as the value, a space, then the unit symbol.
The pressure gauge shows 22.5 bar
